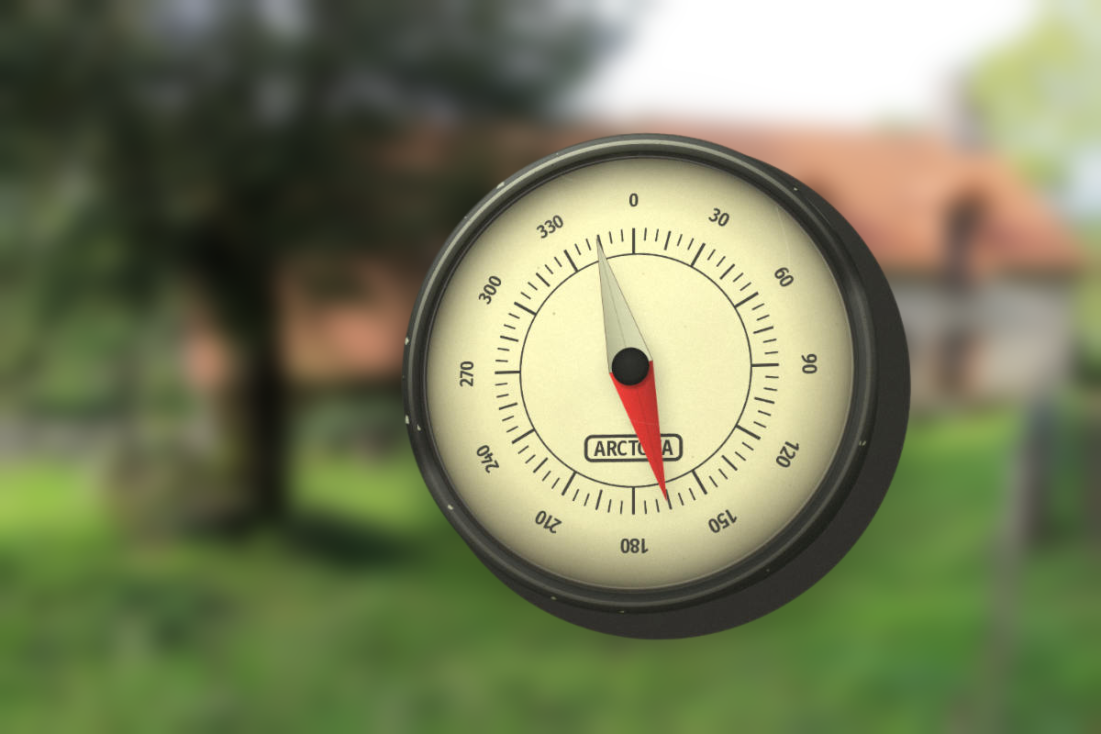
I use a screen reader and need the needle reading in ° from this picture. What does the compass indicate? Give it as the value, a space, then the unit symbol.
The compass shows 165 °
